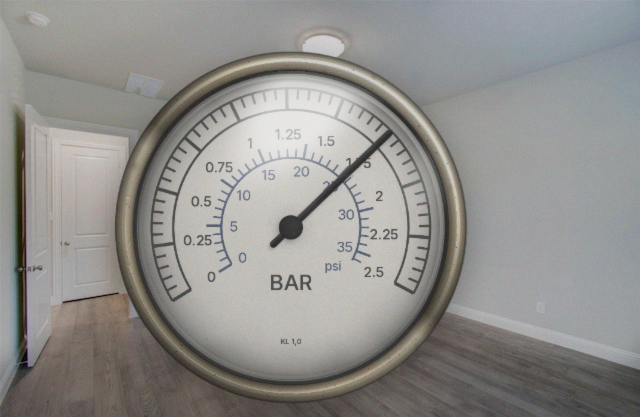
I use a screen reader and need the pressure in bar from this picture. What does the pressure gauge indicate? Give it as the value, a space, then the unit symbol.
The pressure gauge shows 1.75 bar
